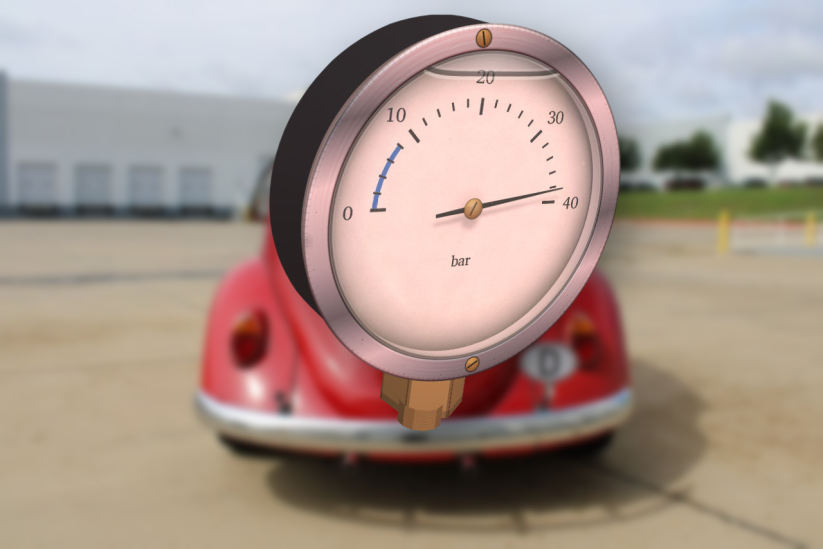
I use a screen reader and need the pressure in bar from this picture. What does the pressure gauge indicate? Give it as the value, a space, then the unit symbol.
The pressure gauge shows 38 bar
